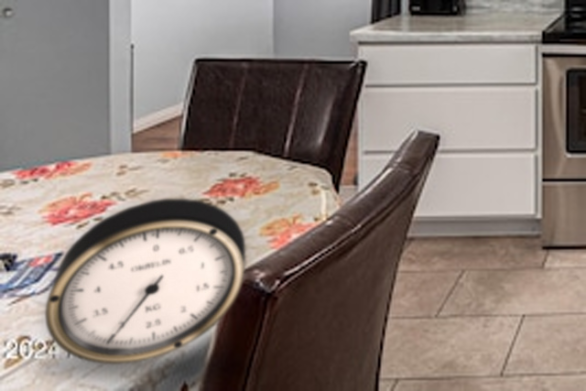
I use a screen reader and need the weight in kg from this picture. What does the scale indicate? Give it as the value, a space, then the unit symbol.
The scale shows 3 kg
